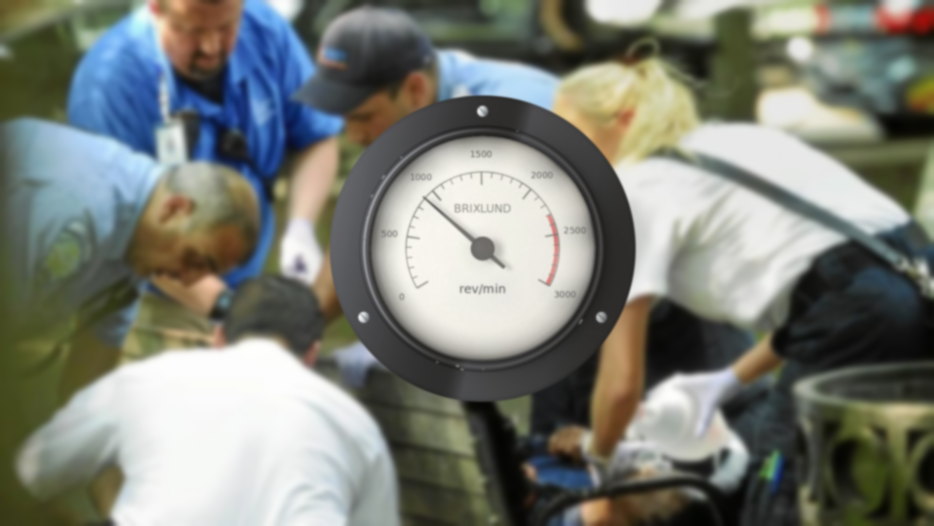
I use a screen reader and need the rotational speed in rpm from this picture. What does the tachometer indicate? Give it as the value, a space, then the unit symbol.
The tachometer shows 900 rpm
